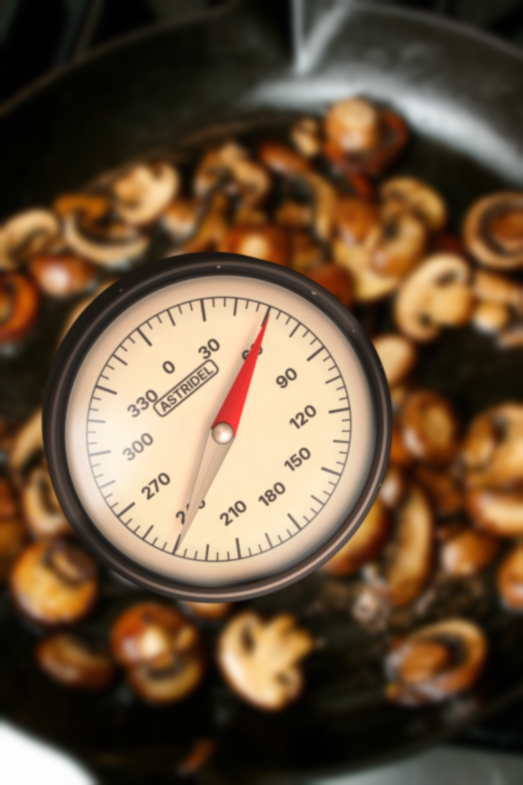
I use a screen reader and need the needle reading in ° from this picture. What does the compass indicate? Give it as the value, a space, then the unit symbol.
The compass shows 60 °
